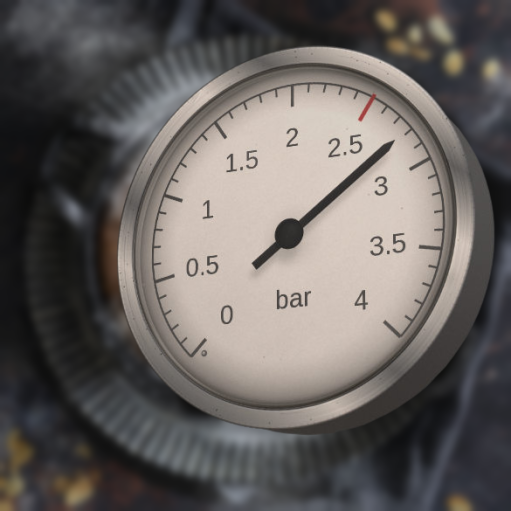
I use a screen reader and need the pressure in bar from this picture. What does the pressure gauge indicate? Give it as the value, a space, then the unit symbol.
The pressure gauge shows 2.8 bar
